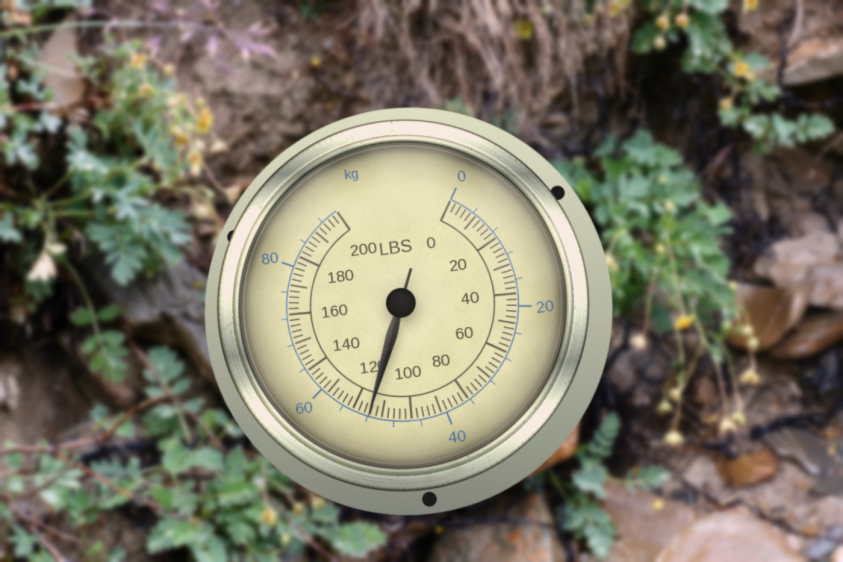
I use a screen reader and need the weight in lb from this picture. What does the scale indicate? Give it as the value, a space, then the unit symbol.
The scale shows 114 lb
